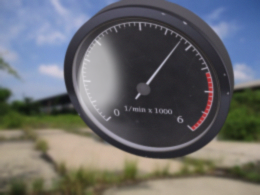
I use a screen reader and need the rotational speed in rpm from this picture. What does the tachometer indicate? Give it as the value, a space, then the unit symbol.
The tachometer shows 3800 rpm
